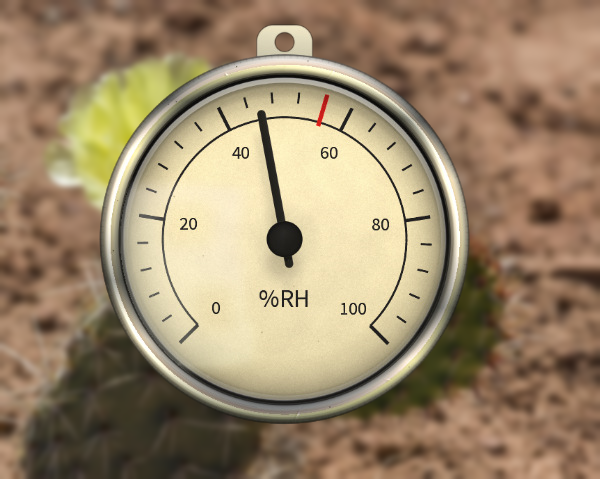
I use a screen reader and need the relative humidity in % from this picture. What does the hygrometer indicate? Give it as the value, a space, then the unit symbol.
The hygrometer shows 46 %
